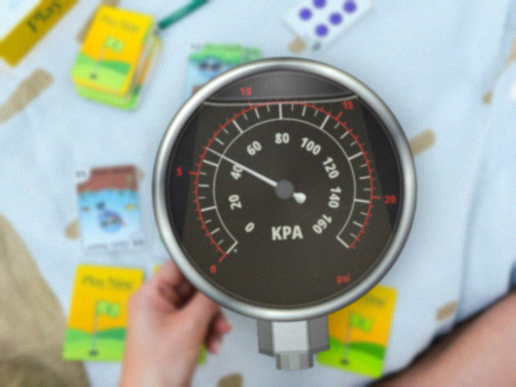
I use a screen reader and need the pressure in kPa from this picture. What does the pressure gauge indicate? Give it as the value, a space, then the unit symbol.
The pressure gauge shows 45 kPa
